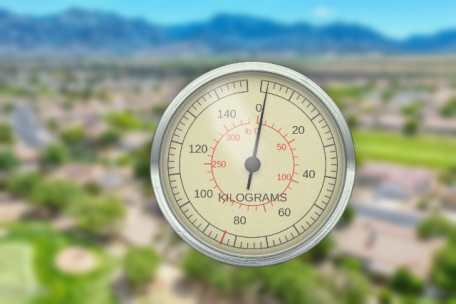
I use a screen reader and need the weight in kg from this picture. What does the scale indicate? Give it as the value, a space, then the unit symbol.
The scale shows 2 kg
